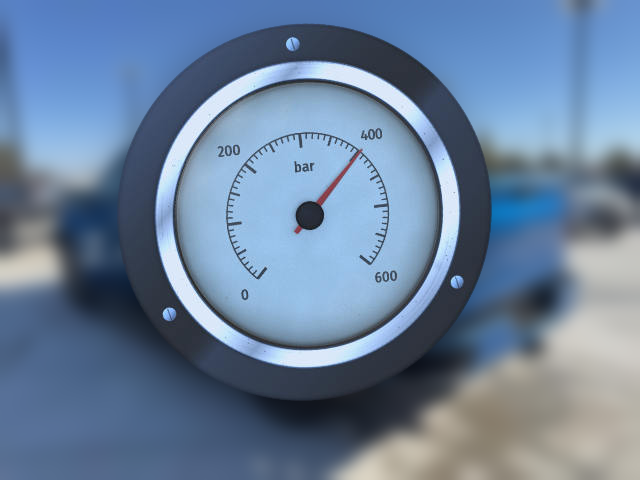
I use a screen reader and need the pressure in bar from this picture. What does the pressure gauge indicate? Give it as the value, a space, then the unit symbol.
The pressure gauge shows 400 bar
